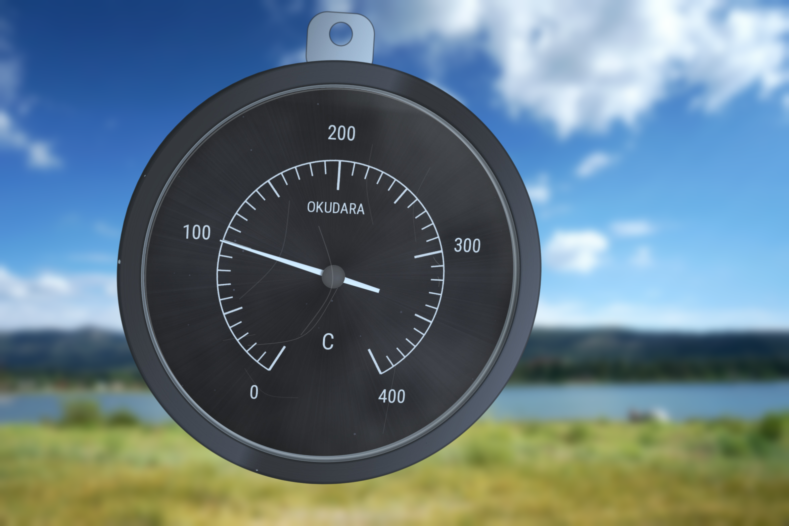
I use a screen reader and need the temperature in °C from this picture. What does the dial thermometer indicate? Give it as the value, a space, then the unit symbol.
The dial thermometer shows 100 °C
